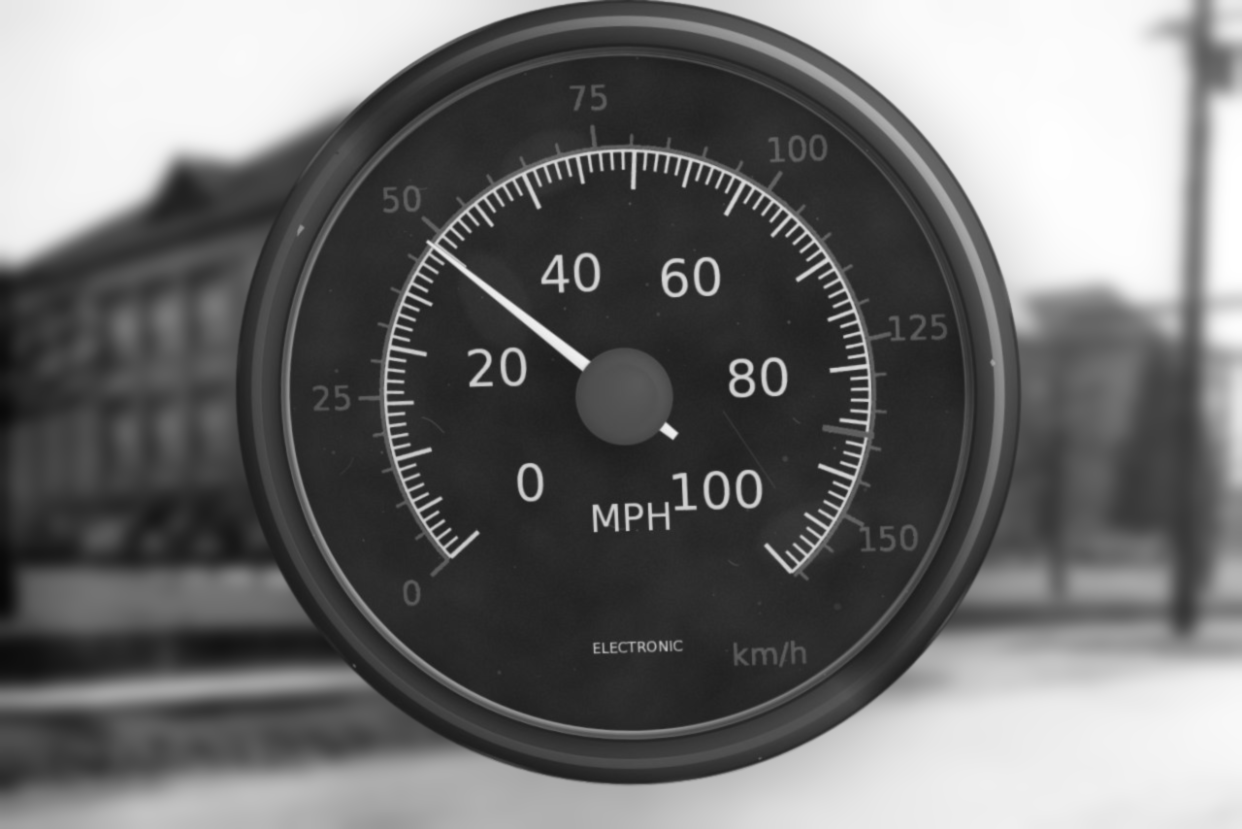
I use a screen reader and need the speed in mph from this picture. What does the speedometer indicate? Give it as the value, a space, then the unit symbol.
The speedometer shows 30 mph
